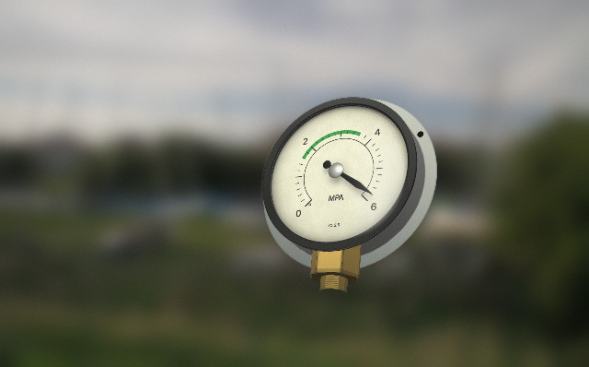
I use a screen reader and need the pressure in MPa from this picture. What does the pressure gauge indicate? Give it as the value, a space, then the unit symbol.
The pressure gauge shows 5.8 MPa
